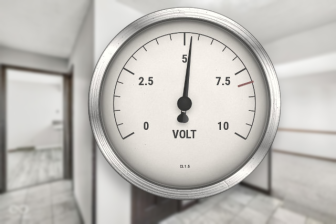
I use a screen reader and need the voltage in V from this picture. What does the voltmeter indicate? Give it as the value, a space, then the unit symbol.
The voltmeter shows 5.25 V
